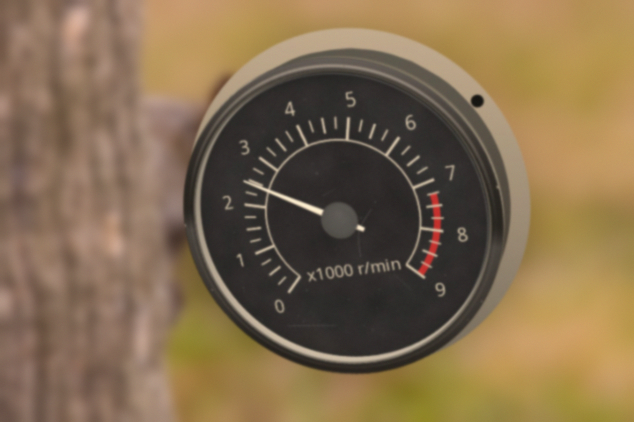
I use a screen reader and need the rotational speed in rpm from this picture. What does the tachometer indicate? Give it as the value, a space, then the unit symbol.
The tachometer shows 2500 rpm
